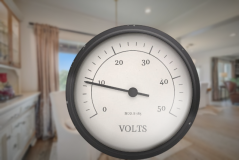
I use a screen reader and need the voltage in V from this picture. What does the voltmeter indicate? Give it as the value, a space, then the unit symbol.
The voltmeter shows 9 V
